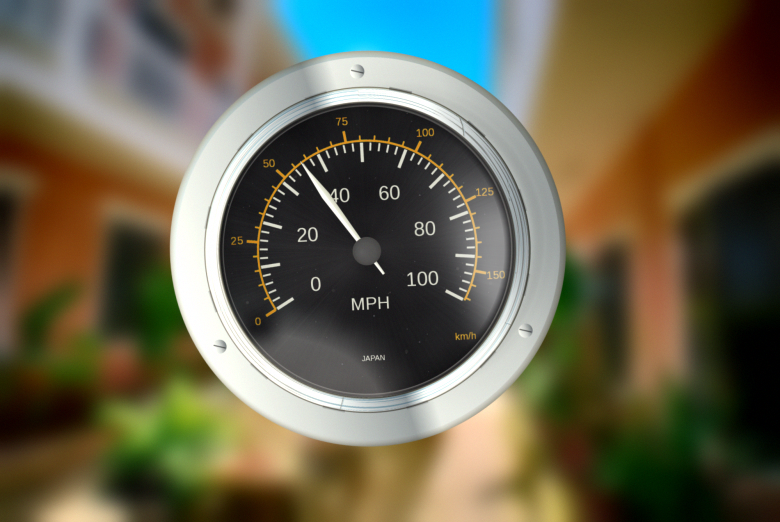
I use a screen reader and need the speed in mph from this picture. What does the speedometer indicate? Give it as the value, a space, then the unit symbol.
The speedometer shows 36 mph
